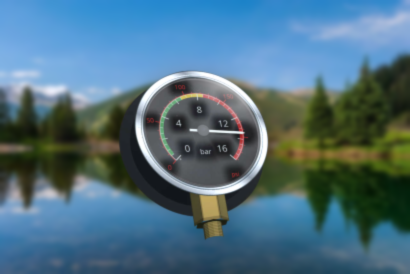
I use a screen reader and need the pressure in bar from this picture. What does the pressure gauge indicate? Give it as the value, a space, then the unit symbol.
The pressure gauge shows 13.5 bar
